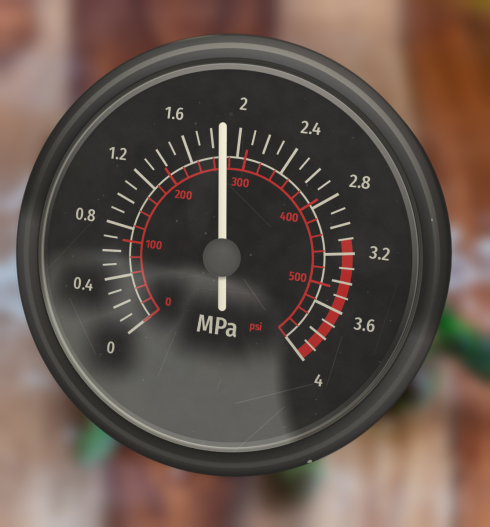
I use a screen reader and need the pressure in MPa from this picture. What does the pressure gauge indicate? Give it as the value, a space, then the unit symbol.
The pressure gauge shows 1.9 MPa
